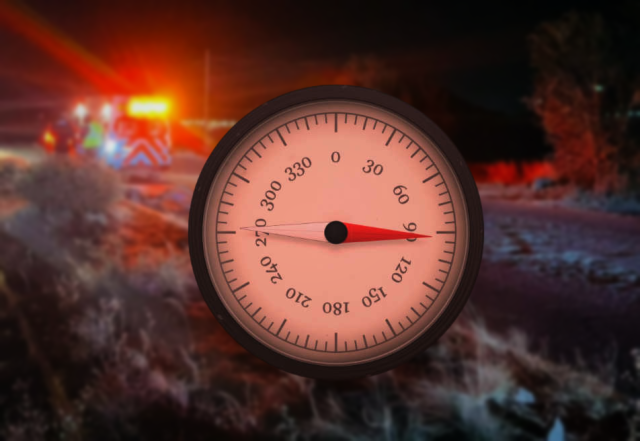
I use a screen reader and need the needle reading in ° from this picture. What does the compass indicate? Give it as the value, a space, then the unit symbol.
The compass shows 92.5 °
